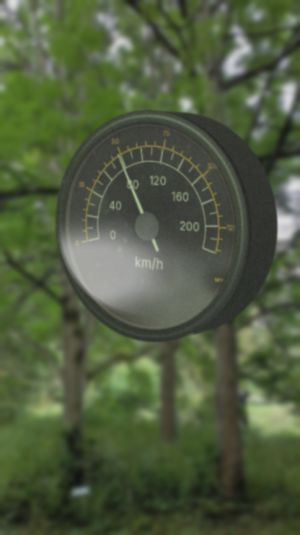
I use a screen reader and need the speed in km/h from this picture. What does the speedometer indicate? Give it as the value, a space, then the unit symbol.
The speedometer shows 80 km/h
